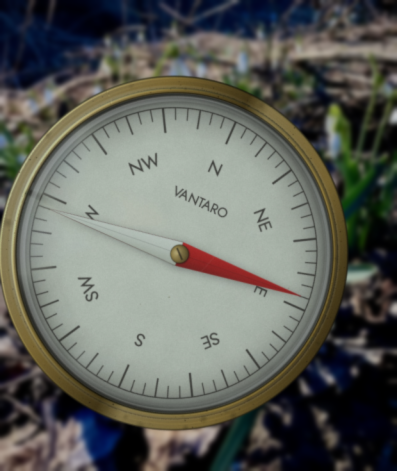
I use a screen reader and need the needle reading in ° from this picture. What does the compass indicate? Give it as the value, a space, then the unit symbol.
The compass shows 85 °
